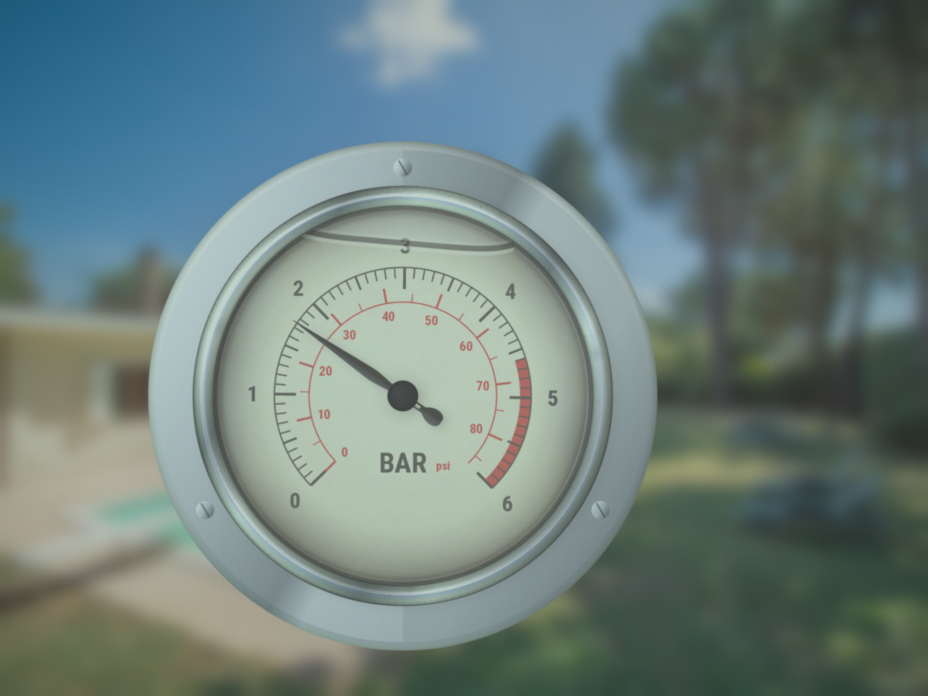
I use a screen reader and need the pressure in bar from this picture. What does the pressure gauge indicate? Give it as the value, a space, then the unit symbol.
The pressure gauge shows 1.75 bar
